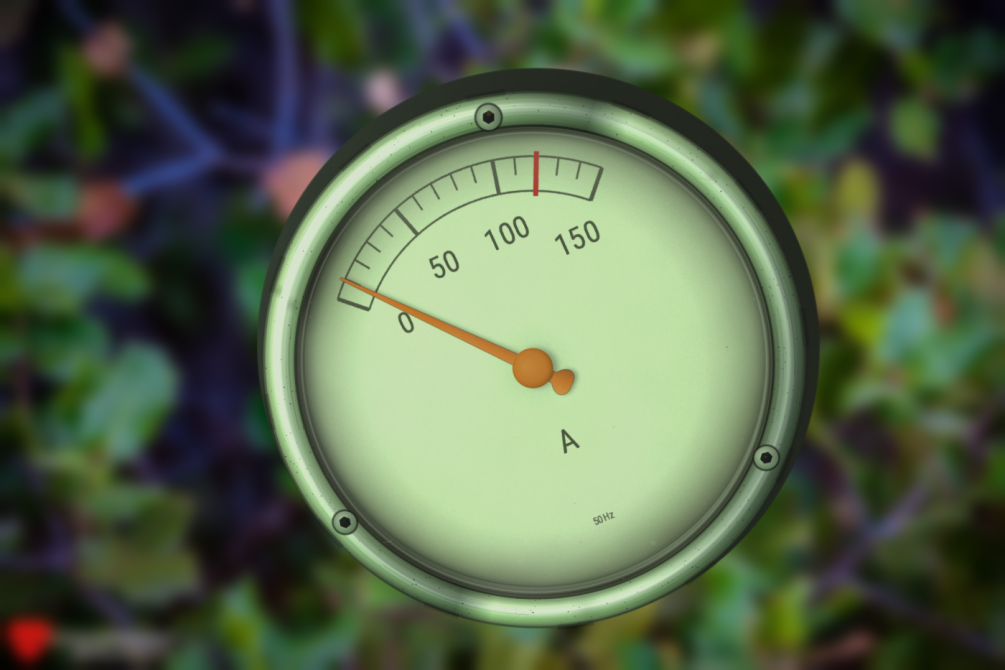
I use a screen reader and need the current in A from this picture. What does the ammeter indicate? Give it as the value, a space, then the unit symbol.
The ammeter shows 10 A
